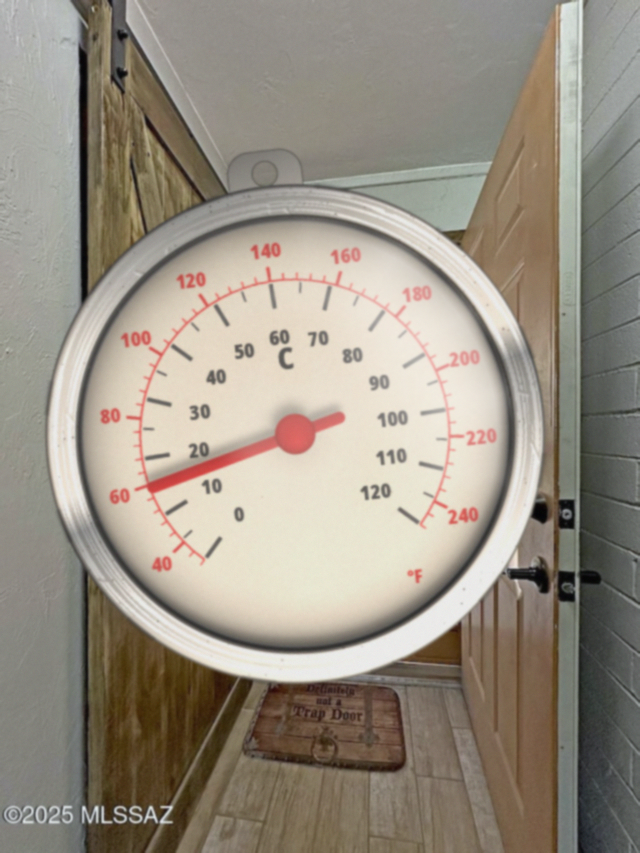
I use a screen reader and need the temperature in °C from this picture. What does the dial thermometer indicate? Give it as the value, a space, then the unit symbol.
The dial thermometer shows 15 °C
